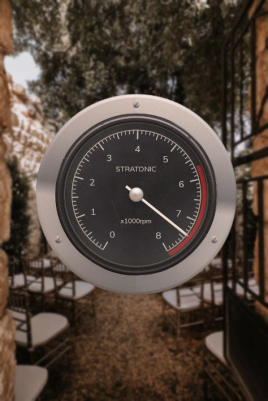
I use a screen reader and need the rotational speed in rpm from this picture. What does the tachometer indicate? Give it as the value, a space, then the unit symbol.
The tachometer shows 7400 rpm
